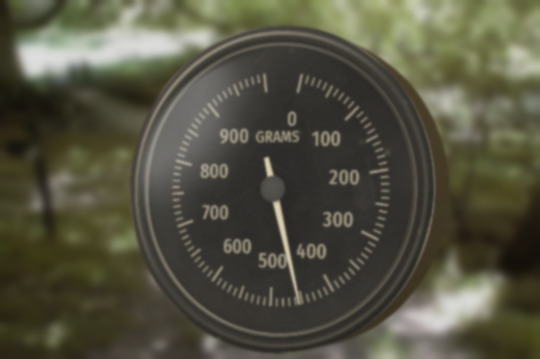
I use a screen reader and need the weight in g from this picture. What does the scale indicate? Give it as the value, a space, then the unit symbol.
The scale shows 450 g
